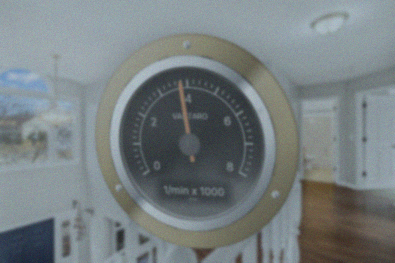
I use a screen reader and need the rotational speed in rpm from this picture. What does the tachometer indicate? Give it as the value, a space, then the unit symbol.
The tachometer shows 3800 rpm
